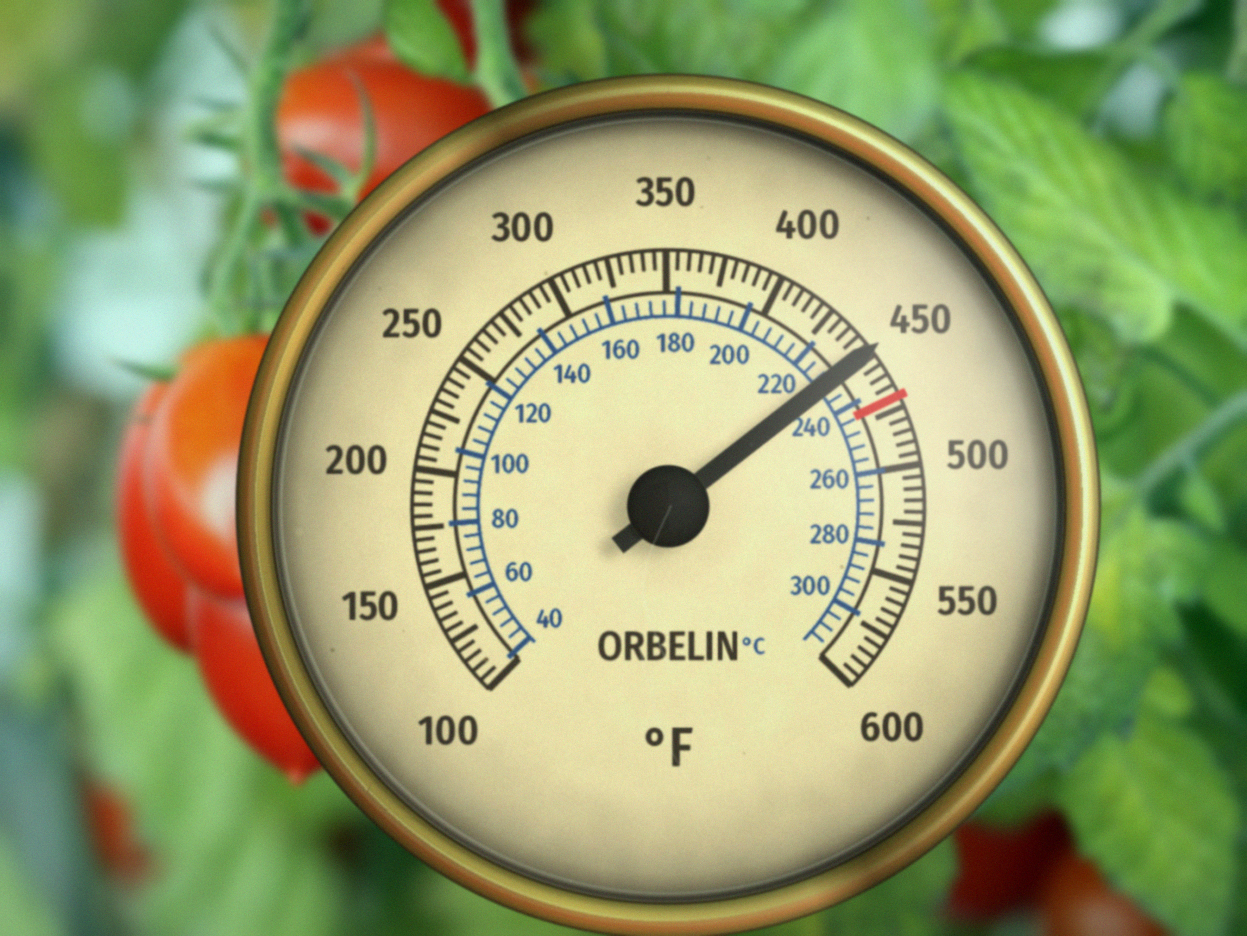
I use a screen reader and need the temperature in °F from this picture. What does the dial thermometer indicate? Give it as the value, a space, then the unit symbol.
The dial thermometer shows 447.5 °F
